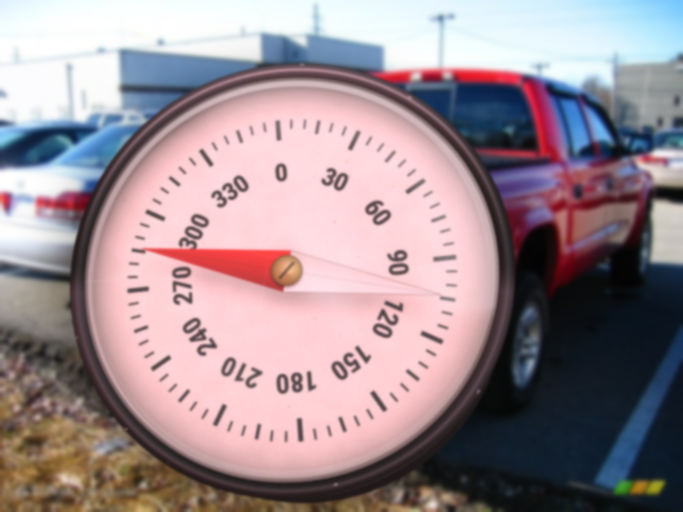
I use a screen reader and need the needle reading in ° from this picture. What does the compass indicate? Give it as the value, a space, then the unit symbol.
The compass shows 285 °
